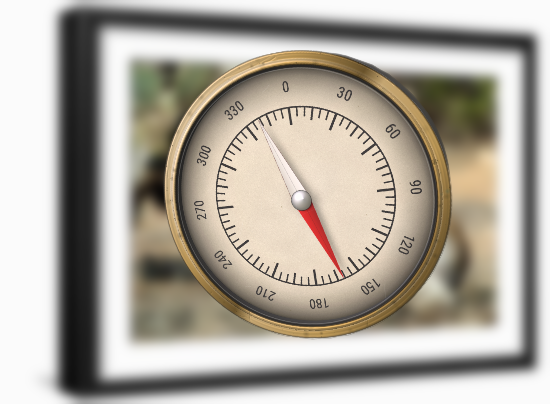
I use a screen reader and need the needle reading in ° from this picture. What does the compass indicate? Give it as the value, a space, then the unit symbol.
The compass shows 160 °
